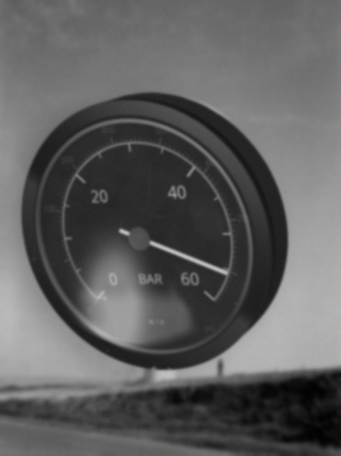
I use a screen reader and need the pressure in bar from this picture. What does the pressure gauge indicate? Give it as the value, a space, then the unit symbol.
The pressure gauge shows 55 bar
